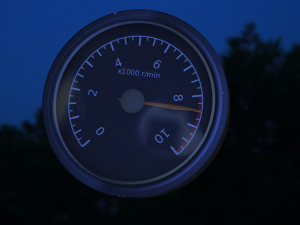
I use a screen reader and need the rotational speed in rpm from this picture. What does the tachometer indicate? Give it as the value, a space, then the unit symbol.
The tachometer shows 8500 rpm
